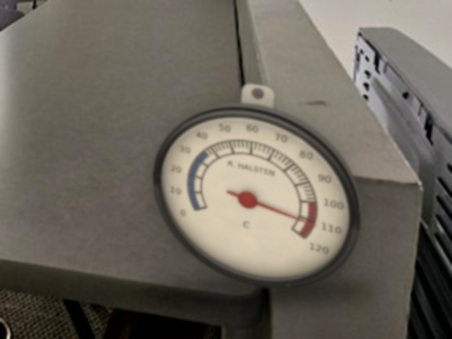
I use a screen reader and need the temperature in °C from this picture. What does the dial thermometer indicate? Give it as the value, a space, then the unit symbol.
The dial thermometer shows 110 °C
